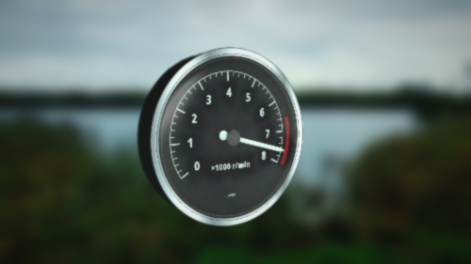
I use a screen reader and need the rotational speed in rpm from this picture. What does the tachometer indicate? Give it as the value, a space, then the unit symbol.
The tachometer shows 7600 rpm
